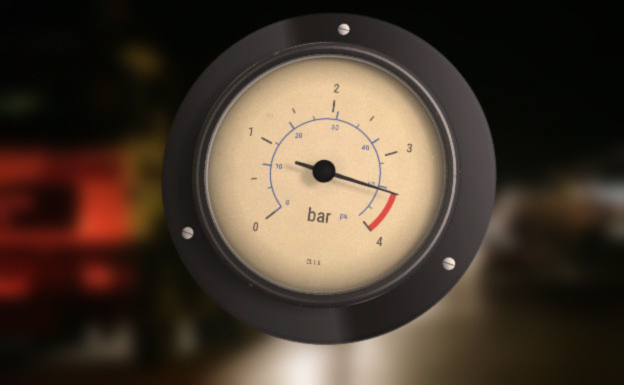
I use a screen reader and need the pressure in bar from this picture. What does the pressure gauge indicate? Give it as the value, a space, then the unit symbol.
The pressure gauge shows 3.5 bar
